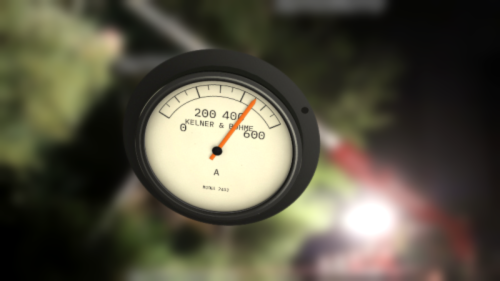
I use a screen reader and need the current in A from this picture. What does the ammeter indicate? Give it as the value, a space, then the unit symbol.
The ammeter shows 450 A
